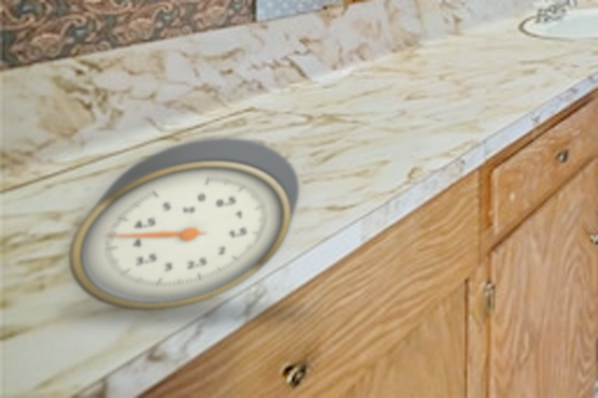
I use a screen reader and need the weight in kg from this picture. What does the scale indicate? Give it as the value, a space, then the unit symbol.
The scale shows 4.25 kg
